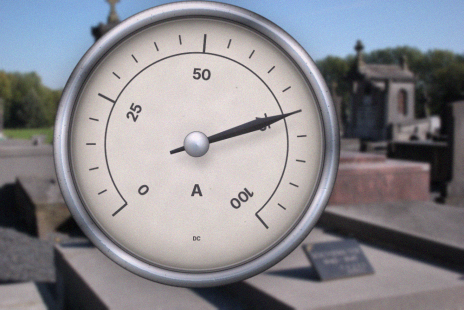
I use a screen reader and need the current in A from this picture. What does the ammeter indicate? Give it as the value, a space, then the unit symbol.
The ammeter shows 75 A
